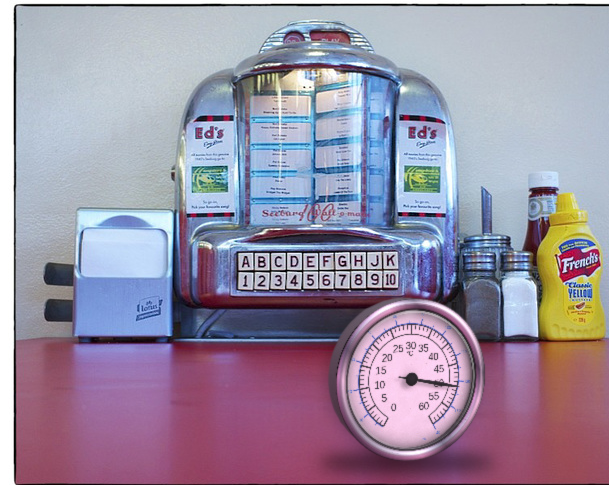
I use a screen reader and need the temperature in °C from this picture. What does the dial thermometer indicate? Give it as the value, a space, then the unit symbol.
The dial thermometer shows 50 °C
